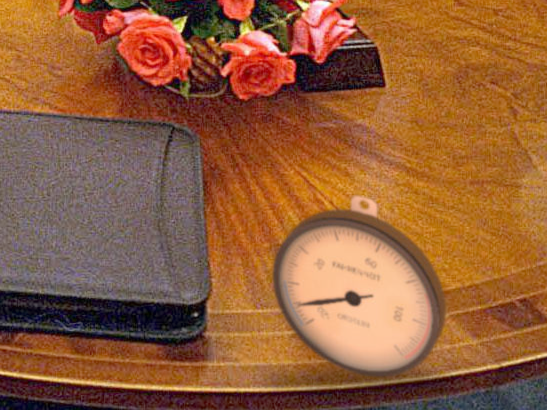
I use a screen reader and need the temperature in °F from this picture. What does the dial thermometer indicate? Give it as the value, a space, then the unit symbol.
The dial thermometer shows -10 °F
